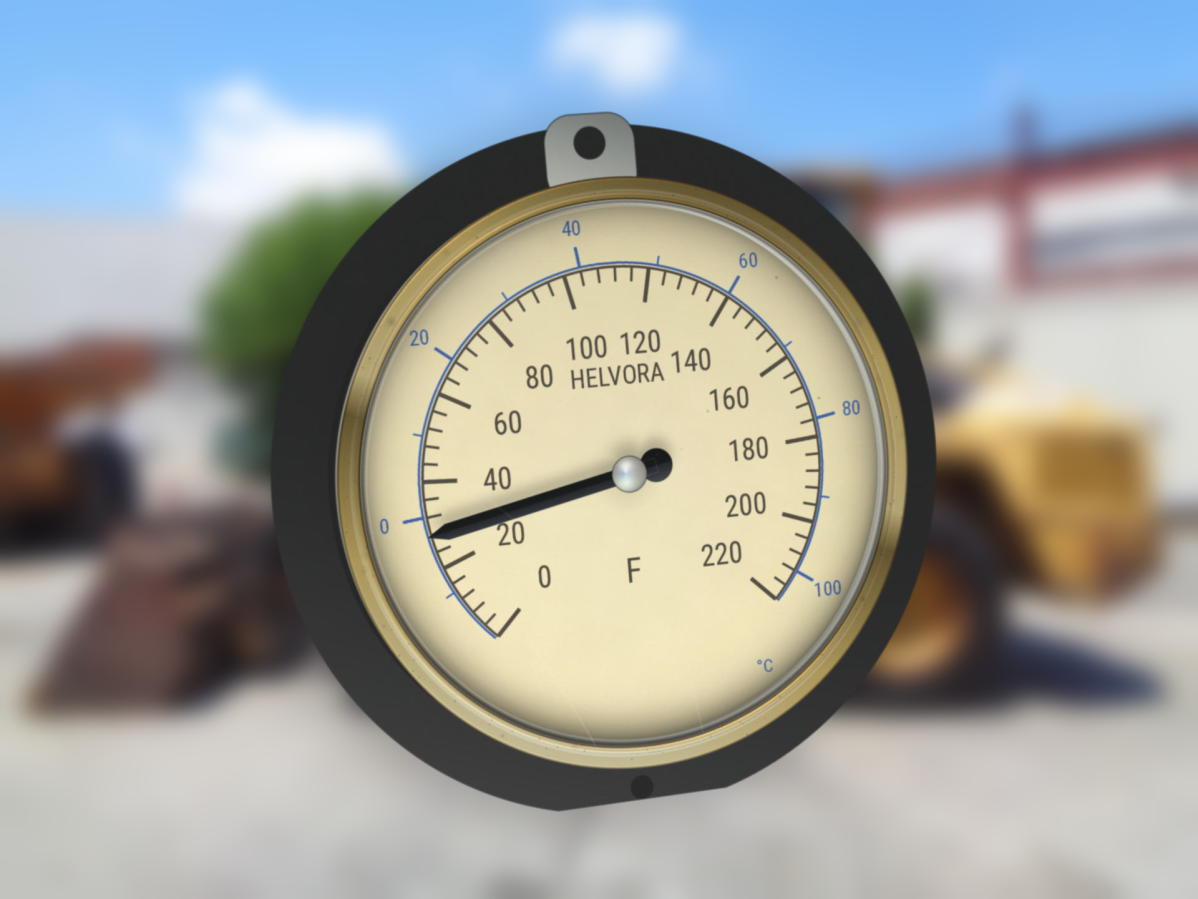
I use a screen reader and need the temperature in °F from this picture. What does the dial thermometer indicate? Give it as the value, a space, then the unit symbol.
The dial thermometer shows 28 °F
